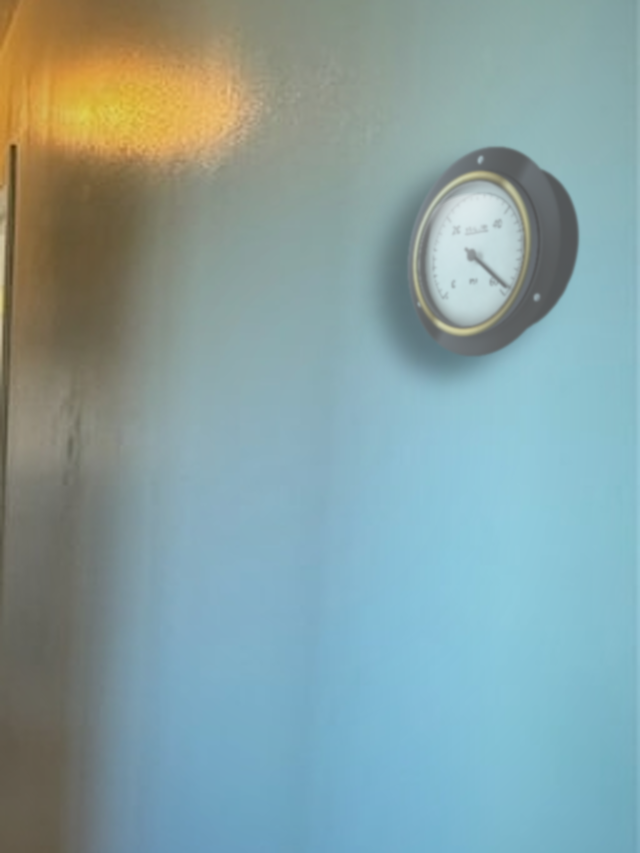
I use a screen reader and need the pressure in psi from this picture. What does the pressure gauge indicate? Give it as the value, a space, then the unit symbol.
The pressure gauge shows 58 psi
